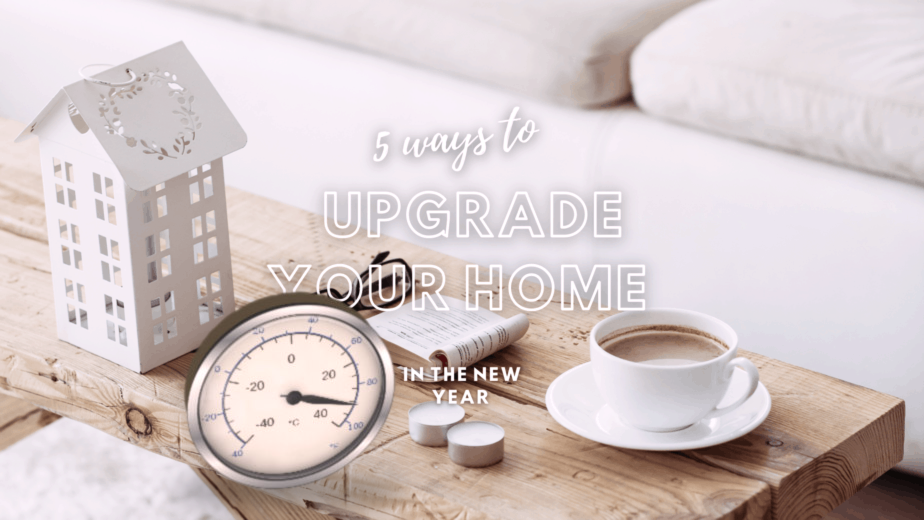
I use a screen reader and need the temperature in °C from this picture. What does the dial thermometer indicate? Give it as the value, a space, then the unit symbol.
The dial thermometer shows 32 °C
